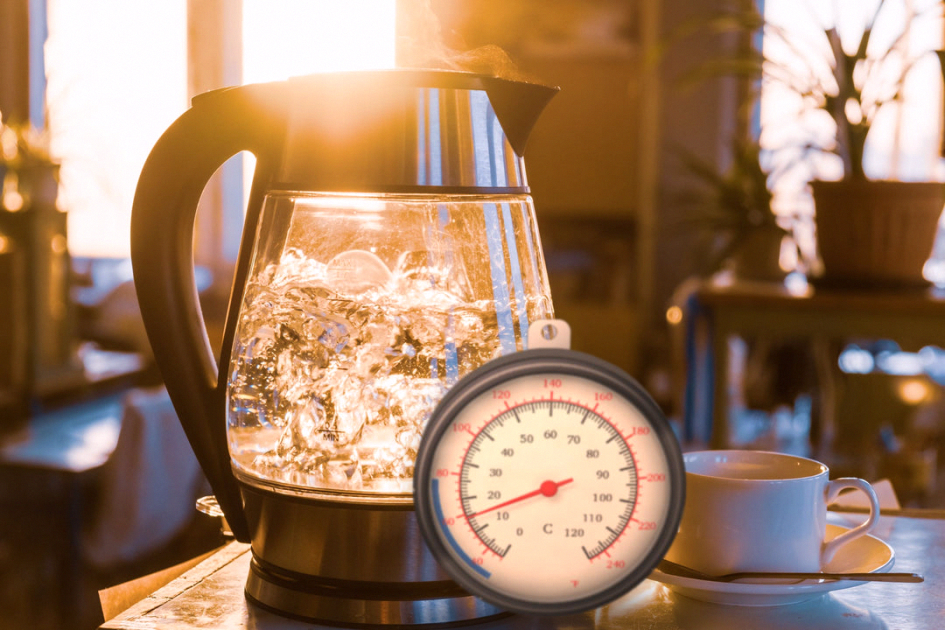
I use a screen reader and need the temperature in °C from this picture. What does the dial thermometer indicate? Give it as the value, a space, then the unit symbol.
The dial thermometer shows 15 °C
